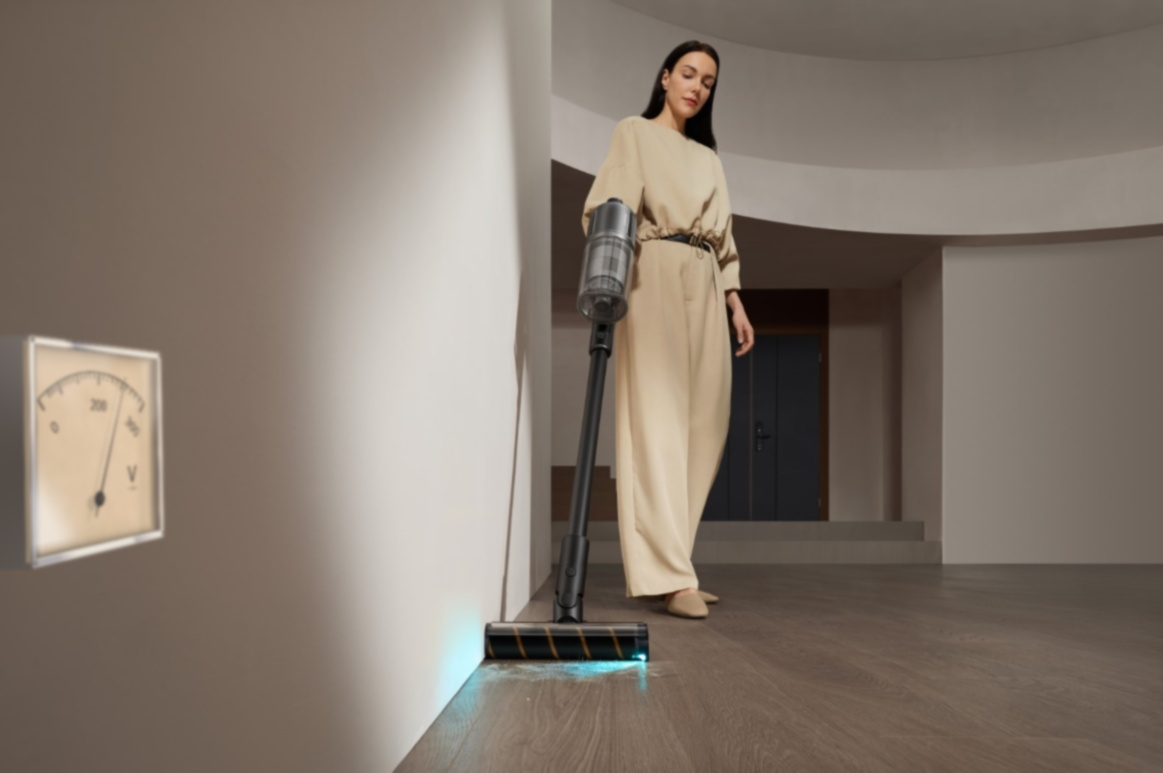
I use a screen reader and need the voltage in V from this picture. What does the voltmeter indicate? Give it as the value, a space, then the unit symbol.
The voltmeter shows 250 V
